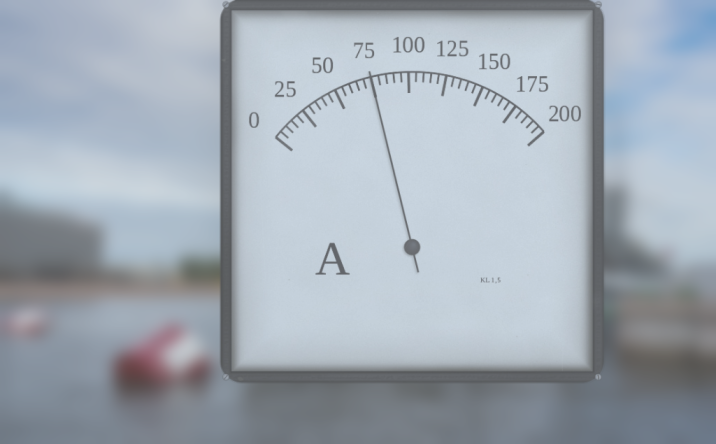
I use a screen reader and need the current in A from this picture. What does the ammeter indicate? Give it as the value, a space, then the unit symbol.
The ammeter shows 75 A
